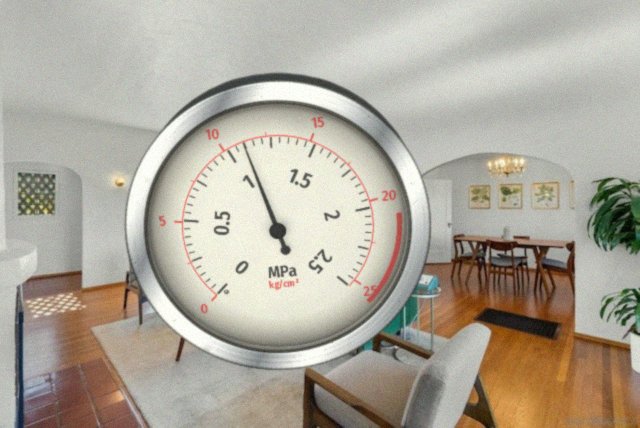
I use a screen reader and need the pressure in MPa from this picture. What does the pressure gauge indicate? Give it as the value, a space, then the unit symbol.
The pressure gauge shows 1.1 MPa
